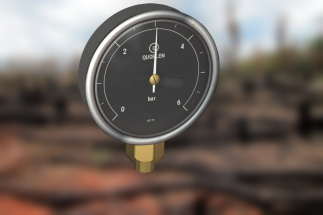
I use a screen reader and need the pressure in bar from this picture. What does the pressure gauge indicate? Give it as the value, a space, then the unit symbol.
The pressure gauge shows 3 bar
